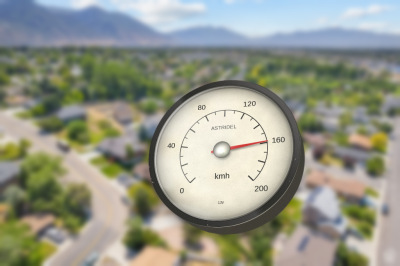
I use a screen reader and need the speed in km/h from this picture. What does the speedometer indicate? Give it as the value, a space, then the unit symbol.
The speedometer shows 160 km/h
